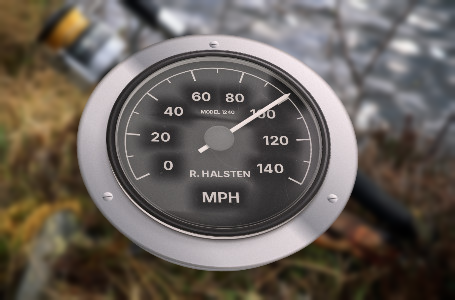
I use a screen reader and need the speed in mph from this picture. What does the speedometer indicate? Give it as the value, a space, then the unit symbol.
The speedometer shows 100 mph
